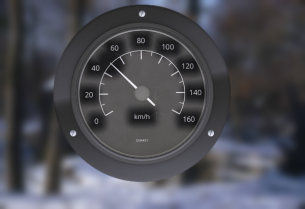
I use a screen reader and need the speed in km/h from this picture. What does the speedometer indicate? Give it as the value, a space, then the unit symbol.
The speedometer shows 50 km/h
